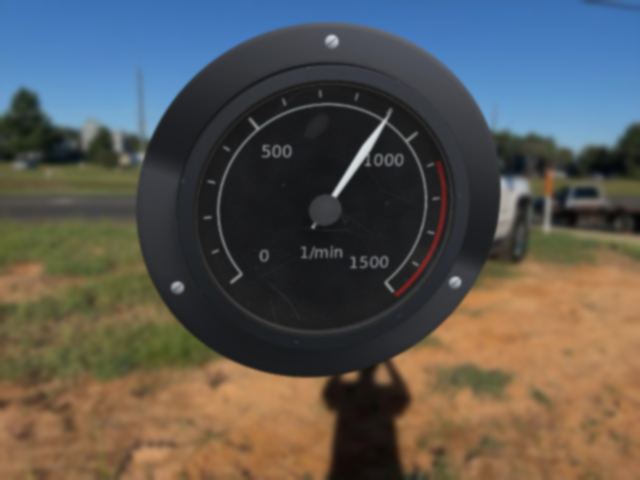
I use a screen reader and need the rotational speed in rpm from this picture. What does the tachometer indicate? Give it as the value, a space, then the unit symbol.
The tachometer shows 900 rpm
